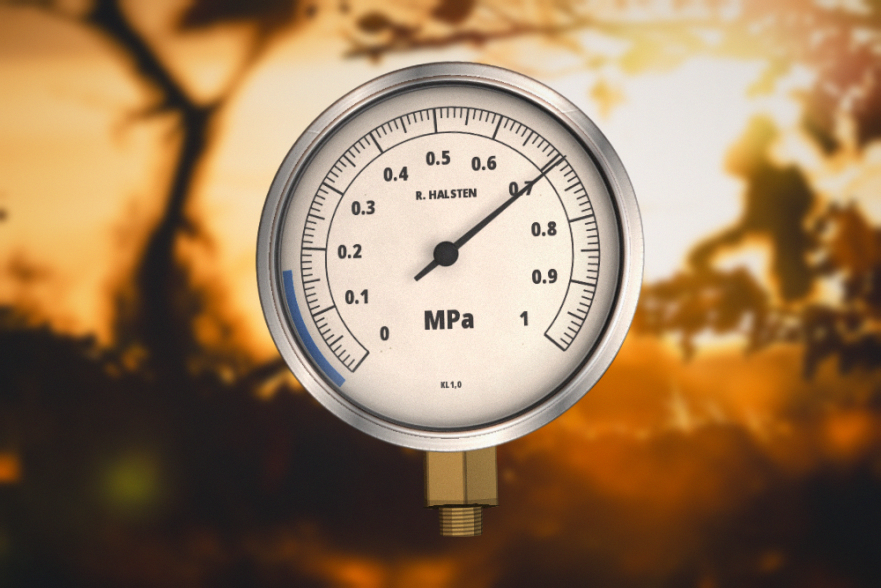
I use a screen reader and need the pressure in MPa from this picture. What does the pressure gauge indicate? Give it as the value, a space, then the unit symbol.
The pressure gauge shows 0.71 MPa
